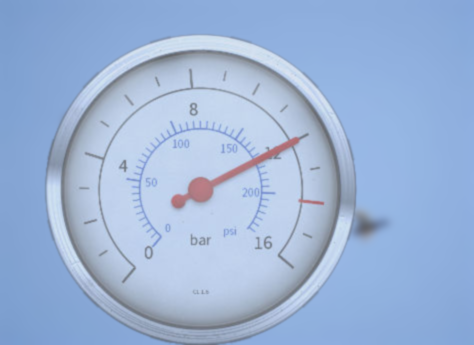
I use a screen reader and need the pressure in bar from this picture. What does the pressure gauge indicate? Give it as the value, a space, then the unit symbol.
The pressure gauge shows 12 bar
